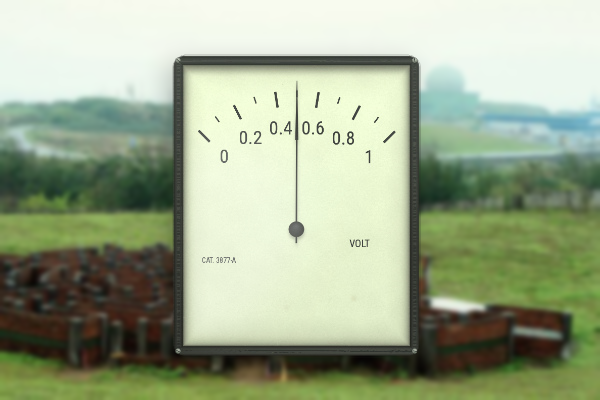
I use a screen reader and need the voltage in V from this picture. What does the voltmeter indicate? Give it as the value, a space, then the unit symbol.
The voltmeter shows 0.5 V
